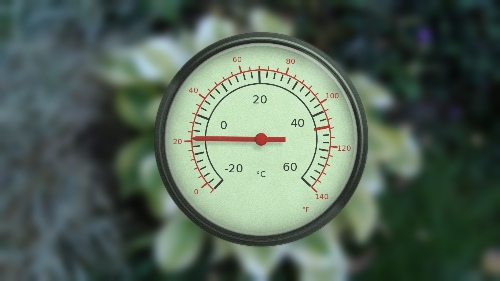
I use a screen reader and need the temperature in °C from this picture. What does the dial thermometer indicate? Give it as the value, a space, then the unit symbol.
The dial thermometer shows -6 °C
